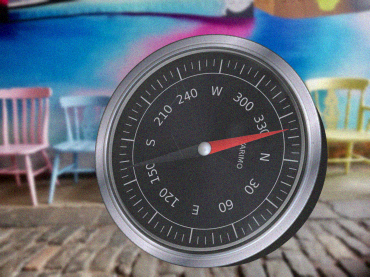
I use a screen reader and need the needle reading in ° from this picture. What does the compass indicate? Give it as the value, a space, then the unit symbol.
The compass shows 340 °
